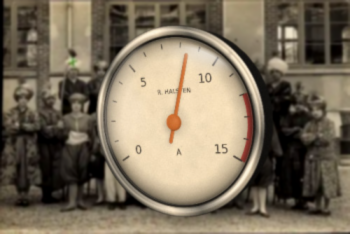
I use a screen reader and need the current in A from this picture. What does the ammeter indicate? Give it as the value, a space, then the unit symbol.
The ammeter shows 8.5 A
